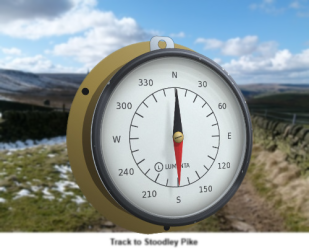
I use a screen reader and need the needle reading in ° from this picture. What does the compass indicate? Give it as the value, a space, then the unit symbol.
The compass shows 180 °
